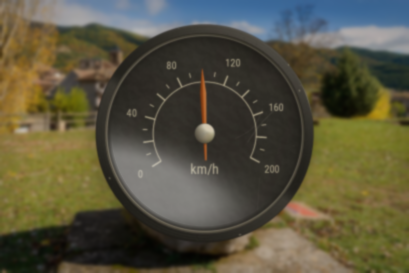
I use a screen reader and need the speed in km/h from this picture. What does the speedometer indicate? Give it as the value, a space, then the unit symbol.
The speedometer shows 100 km/h
